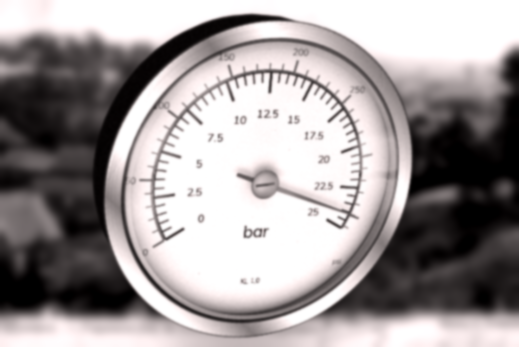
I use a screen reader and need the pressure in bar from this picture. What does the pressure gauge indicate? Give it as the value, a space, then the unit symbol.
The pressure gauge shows 24 bar
